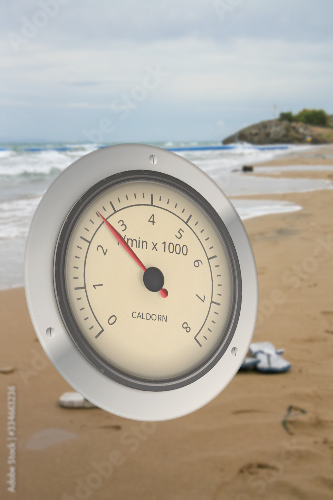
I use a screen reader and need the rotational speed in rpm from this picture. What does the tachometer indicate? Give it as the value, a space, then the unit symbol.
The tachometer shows 2600 rpm
